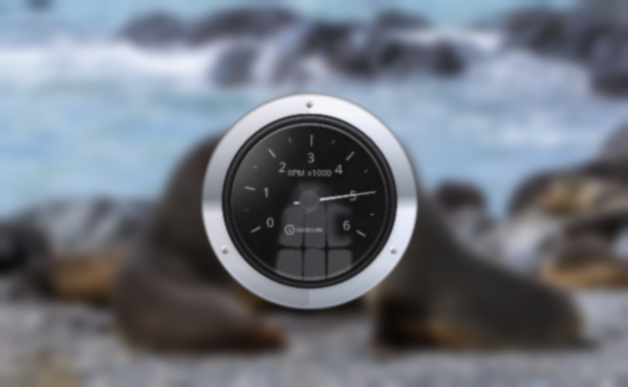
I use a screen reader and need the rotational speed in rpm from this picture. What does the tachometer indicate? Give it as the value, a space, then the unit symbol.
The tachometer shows 5000 rpm
